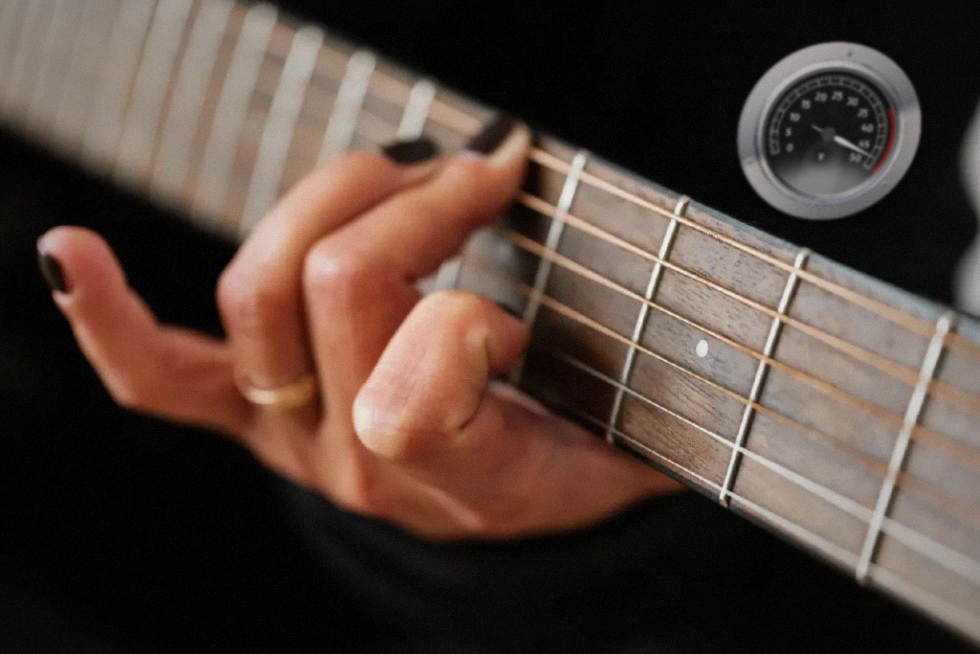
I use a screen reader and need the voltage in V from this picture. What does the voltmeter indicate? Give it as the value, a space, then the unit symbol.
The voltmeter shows 47.5 V
